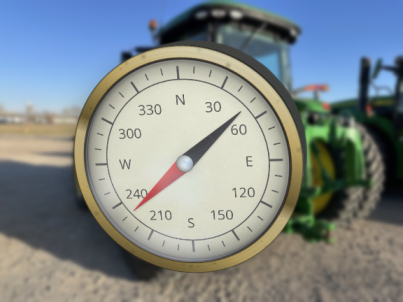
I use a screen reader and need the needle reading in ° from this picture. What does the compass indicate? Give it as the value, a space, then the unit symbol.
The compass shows 230 °
